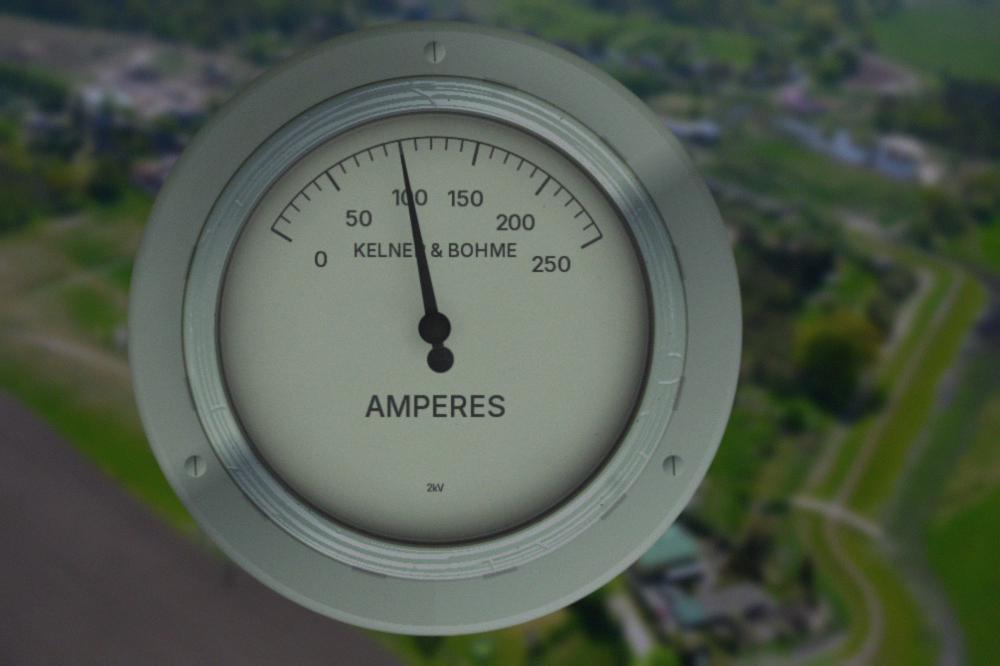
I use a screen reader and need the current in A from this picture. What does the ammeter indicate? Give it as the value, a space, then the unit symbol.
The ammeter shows 100 A
